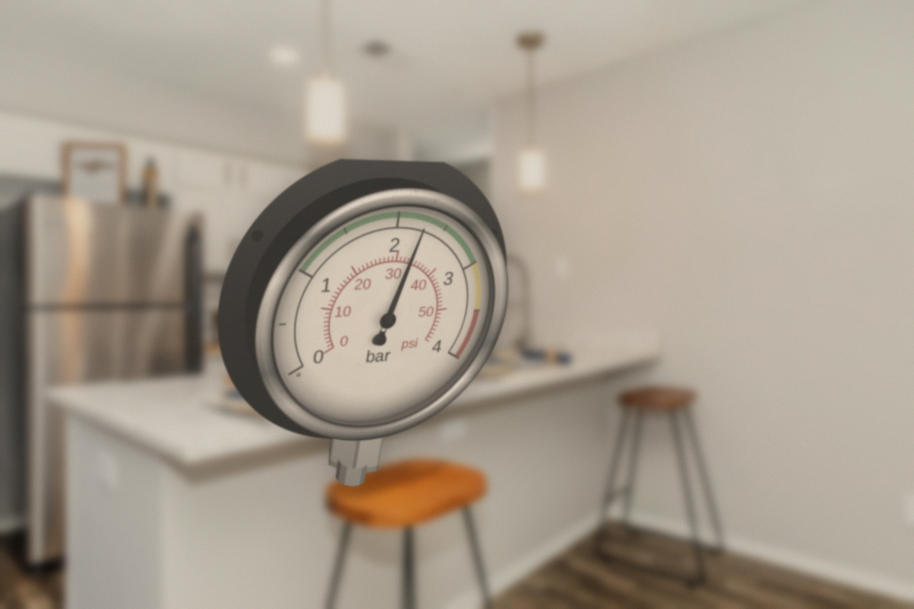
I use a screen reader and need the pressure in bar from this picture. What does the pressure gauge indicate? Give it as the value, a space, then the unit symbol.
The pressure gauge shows 2.25 bar
